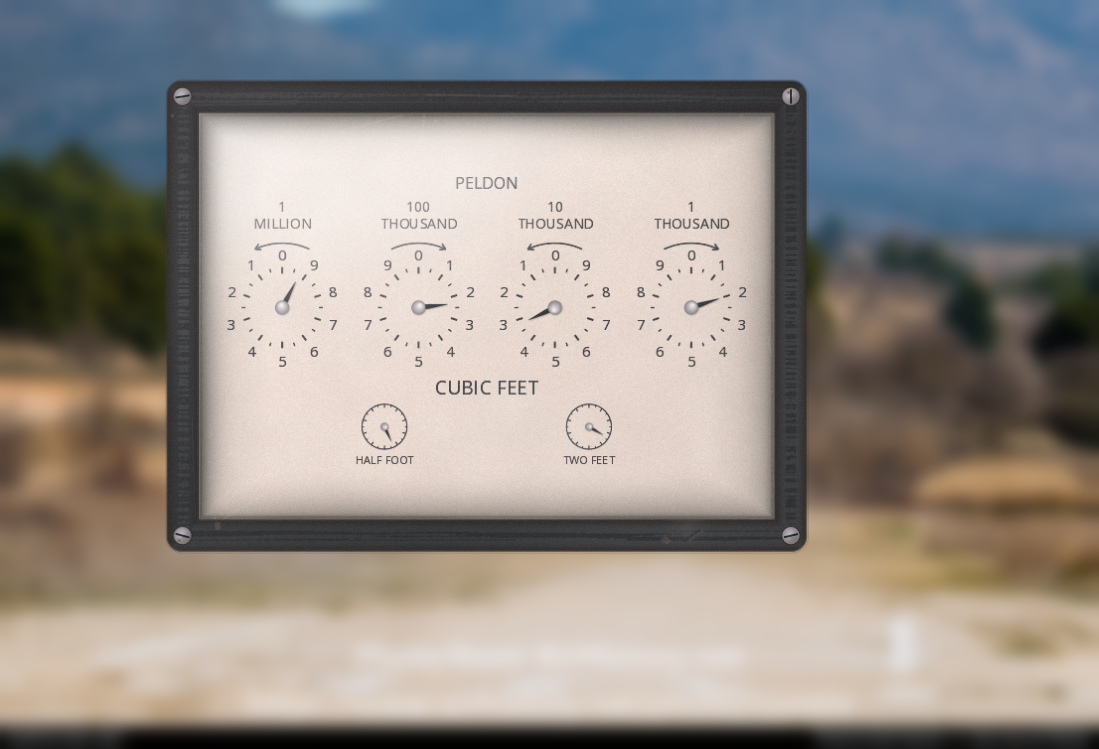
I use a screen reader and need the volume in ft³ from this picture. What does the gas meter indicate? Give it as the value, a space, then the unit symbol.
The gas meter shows 923200 ft³
